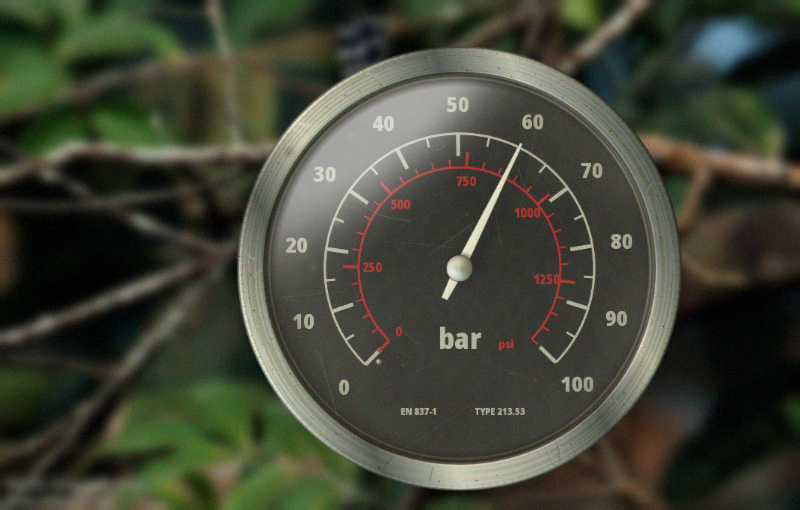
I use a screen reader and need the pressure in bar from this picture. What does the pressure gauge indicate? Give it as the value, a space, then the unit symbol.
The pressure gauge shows 60 bar
